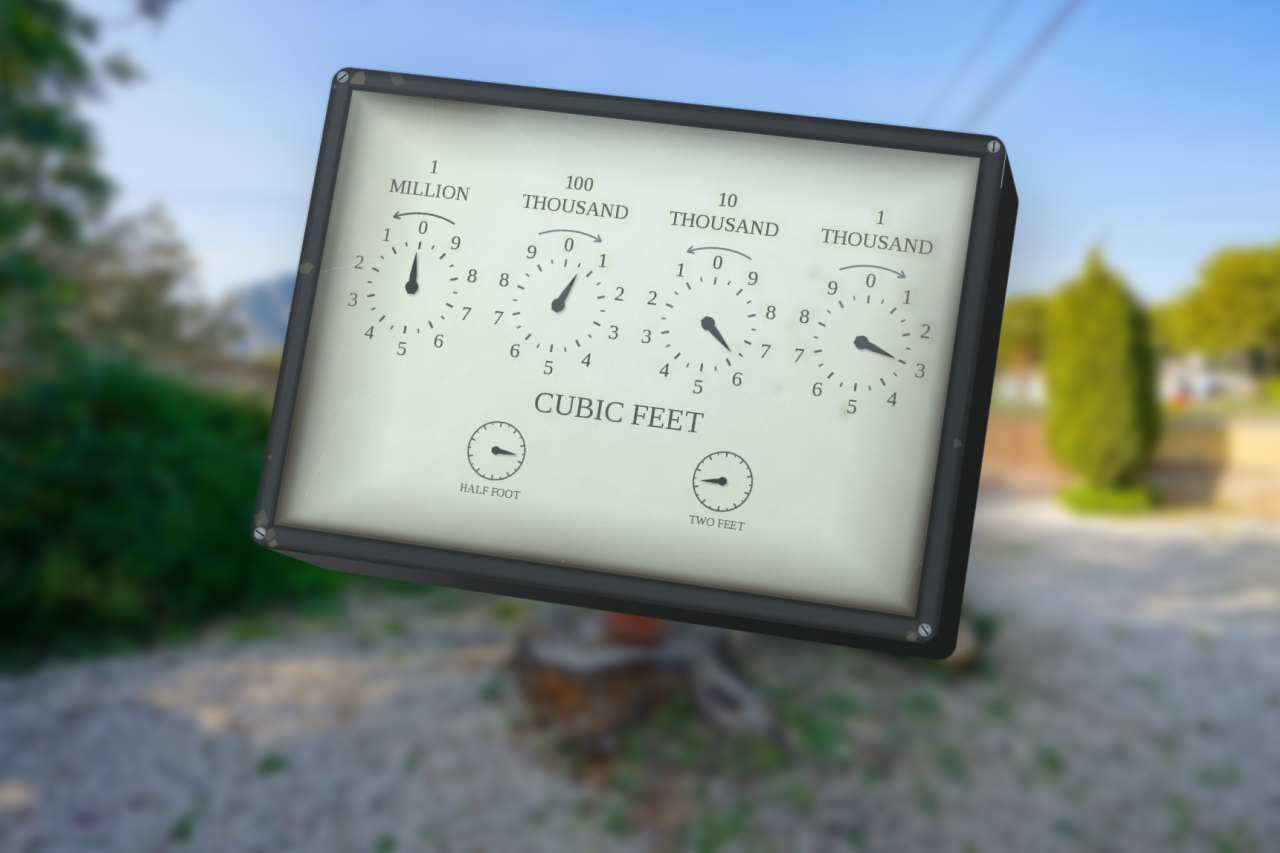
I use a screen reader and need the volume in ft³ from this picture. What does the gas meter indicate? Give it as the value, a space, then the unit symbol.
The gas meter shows 6300 ft³
